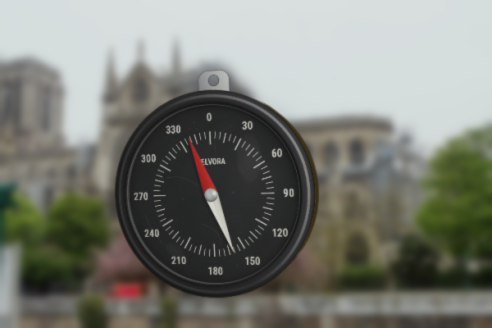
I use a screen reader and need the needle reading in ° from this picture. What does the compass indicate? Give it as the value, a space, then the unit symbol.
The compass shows 340 °
